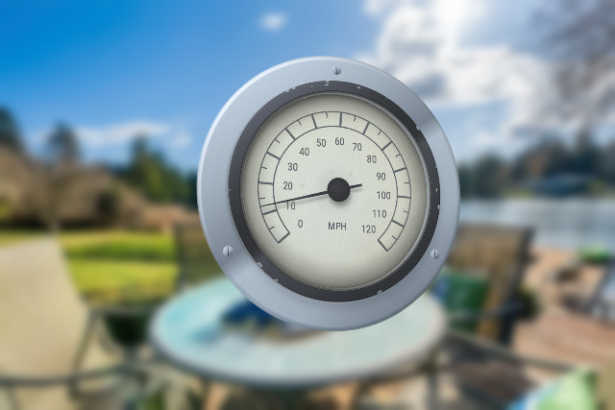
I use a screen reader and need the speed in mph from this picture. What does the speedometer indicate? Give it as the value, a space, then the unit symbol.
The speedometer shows 12.5 mph
